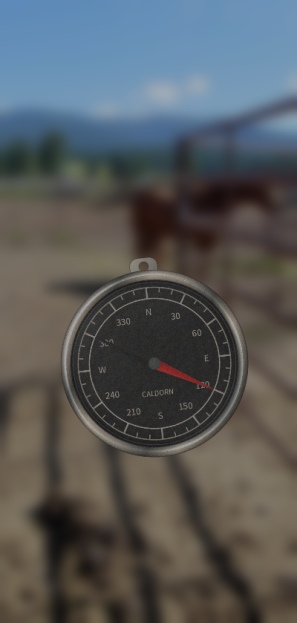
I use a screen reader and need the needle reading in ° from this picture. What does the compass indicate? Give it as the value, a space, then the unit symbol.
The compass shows 120 °
